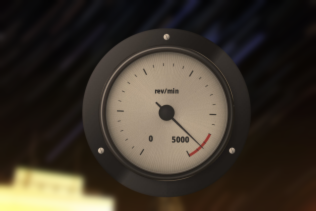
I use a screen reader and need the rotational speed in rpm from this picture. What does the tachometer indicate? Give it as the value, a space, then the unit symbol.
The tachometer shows 4700 rpm
